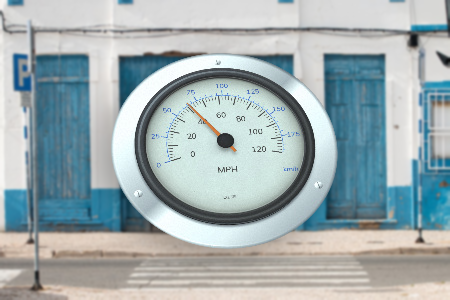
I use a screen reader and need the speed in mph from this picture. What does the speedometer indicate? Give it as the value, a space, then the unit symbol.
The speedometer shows 40 mph
